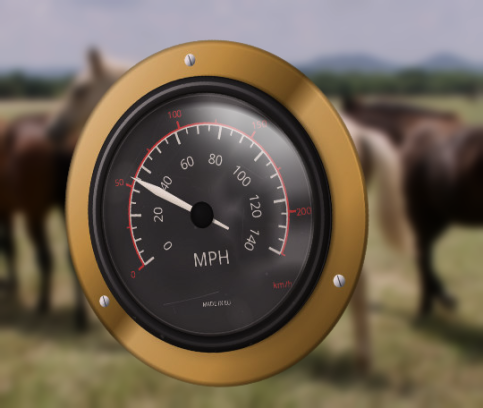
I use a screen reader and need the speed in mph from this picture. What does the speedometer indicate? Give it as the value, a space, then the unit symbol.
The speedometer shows 35 mph
